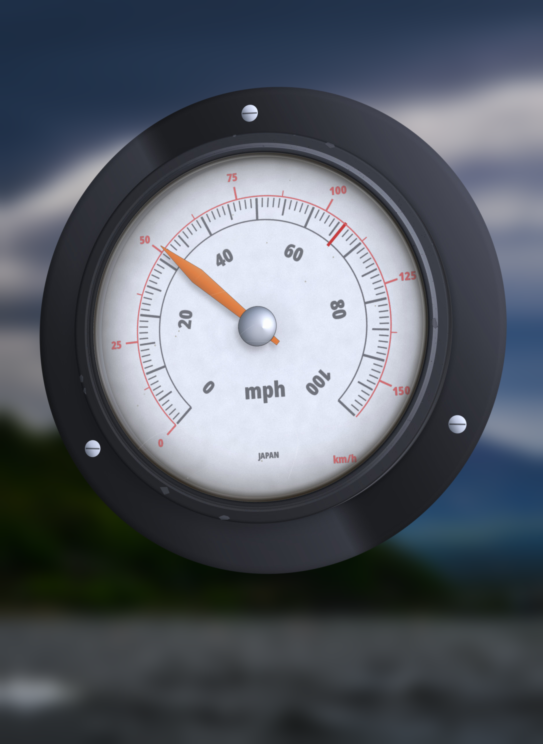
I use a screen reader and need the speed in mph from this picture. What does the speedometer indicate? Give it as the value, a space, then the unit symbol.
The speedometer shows 32 mph
